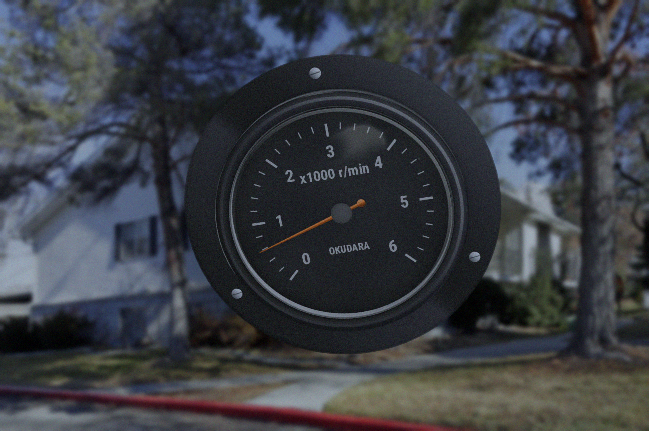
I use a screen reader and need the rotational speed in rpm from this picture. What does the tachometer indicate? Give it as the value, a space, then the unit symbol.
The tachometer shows 600 rpm
